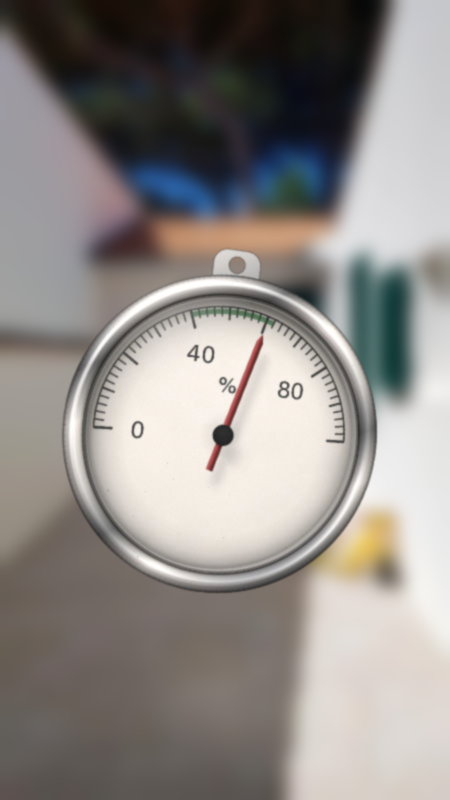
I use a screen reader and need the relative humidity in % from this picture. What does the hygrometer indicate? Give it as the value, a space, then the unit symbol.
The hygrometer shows 60 %
